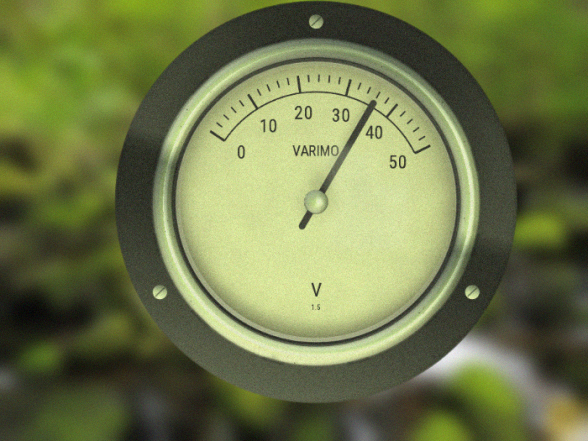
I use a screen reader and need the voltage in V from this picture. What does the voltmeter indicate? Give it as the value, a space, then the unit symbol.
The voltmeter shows 36 V
